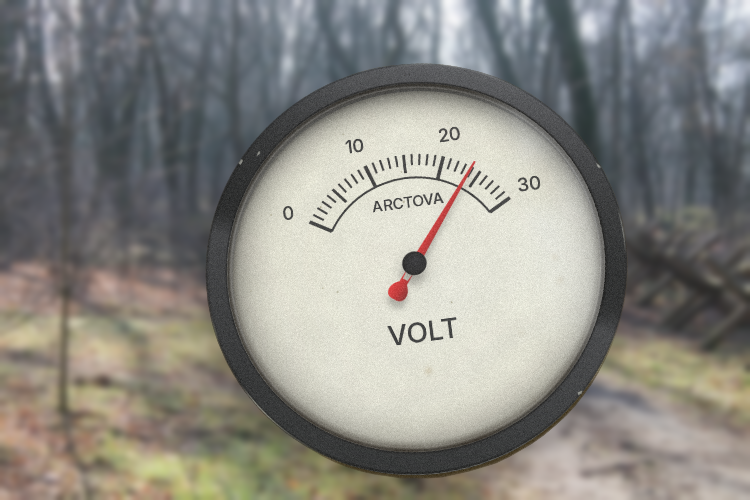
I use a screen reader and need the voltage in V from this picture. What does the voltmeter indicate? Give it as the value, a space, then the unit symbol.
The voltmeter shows 24 V
